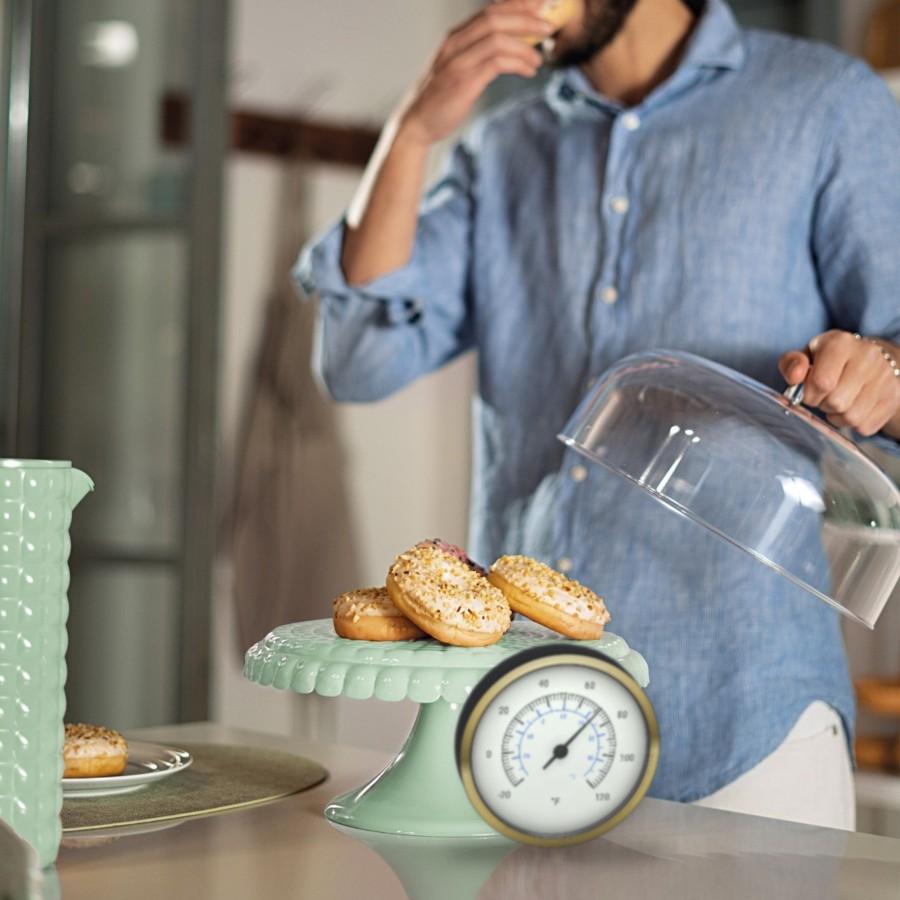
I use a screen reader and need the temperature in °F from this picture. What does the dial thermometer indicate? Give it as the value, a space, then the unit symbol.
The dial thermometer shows 70 °F
